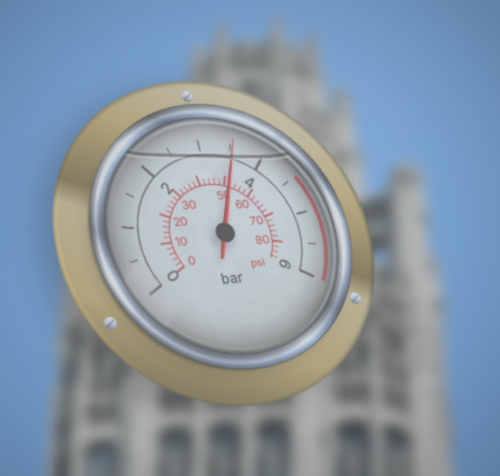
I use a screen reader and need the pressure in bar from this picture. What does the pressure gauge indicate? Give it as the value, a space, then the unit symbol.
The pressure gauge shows 3.5 bar
